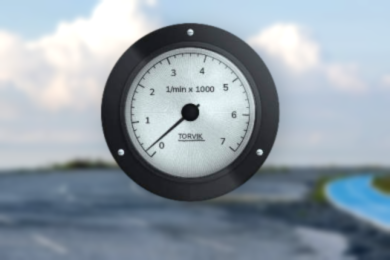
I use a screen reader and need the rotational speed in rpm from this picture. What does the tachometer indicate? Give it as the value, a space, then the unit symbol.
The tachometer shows 200 rpm
